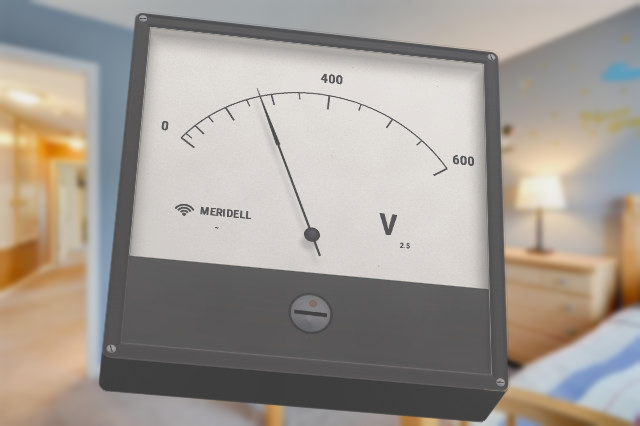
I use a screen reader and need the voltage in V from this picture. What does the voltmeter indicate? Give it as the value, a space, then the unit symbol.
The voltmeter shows 275 V
